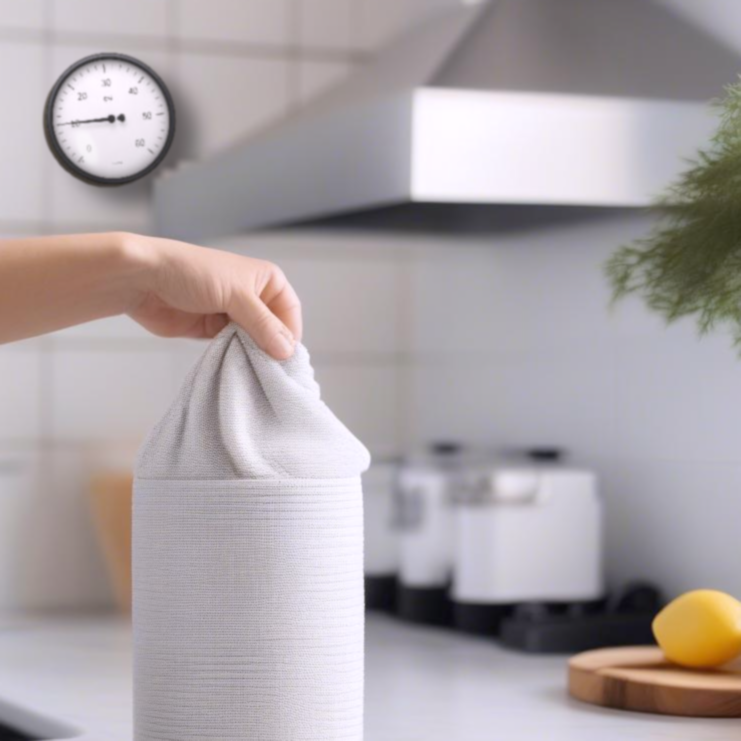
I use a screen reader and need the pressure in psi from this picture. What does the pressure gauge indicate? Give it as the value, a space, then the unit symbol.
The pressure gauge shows 10 psi
